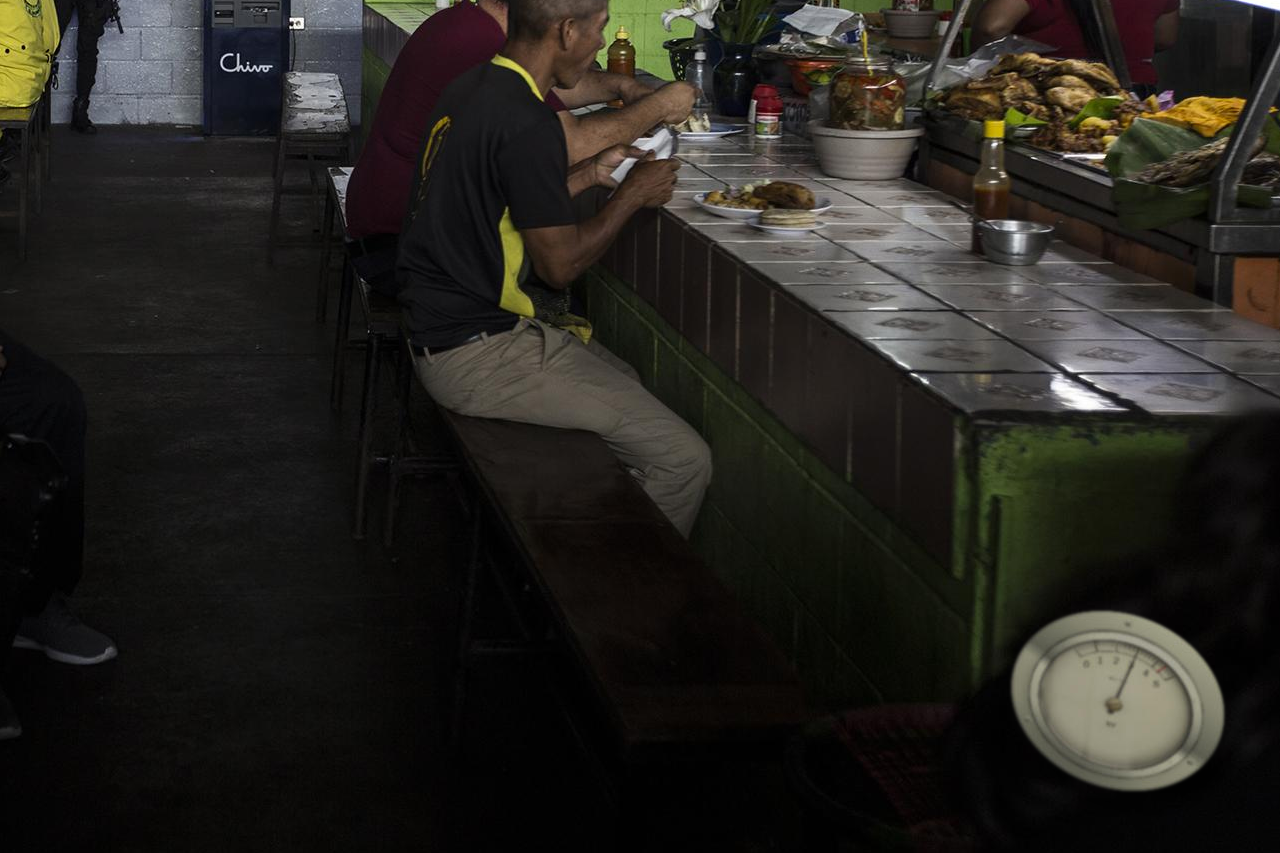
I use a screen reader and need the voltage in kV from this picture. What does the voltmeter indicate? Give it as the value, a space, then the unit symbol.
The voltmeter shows 3 kV
